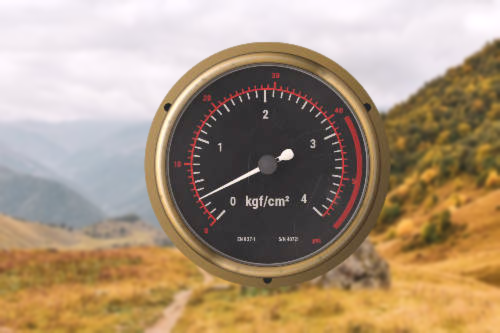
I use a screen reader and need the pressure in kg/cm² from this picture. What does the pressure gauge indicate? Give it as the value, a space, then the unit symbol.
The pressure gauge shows 0.3 kg/cm²
